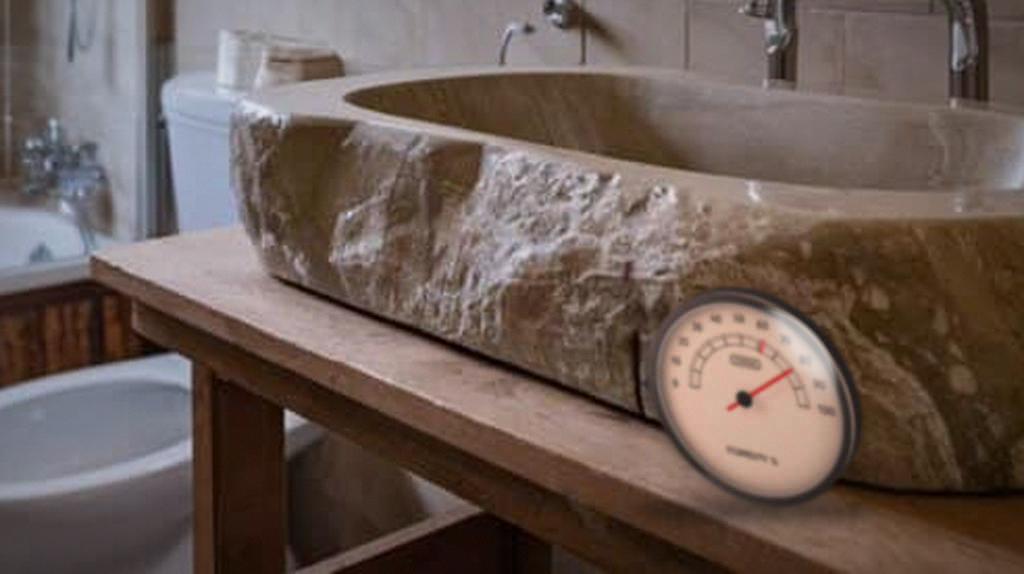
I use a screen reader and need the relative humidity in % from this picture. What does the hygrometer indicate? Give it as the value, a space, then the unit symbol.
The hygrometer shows 80 %
